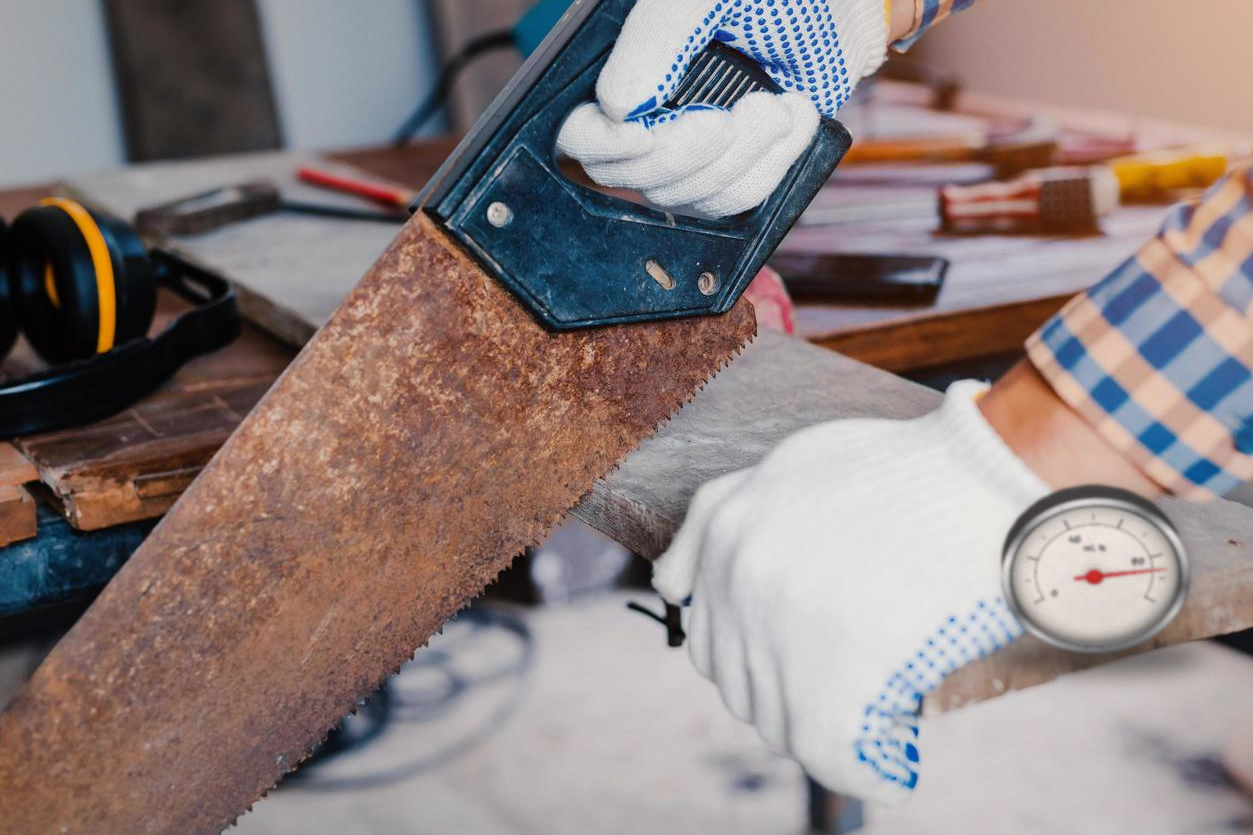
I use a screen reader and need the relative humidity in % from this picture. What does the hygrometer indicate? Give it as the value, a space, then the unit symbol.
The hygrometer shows 85 %
